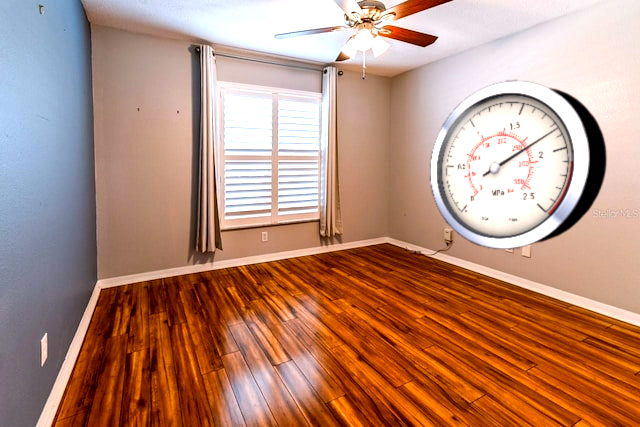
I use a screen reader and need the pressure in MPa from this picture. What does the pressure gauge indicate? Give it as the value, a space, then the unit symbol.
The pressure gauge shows 1.85 MPa
